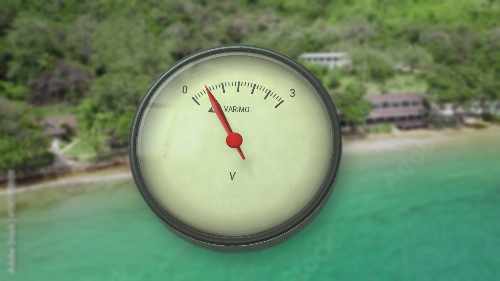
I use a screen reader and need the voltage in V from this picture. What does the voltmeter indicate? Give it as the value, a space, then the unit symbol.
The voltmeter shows 0.5 V
